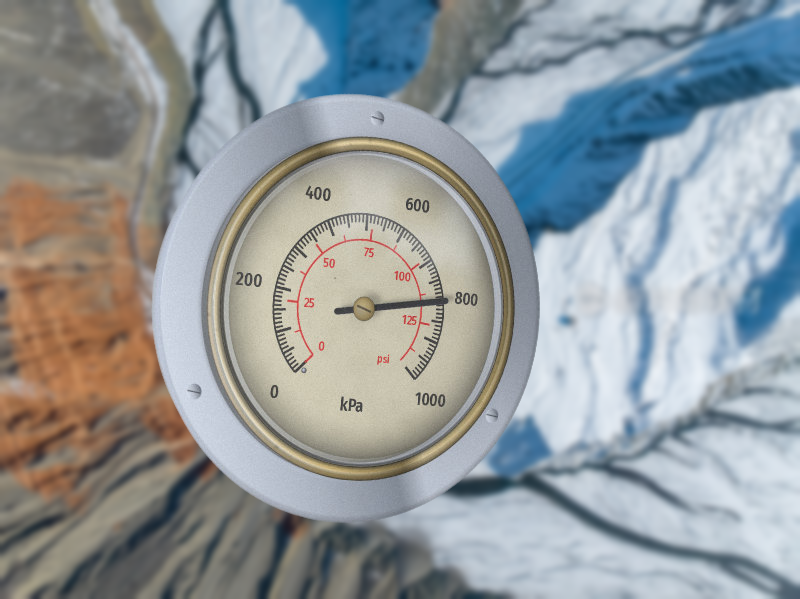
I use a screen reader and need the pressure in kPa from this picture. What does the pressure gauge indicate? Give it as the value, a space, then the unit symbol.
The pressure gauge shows 800 kPa
